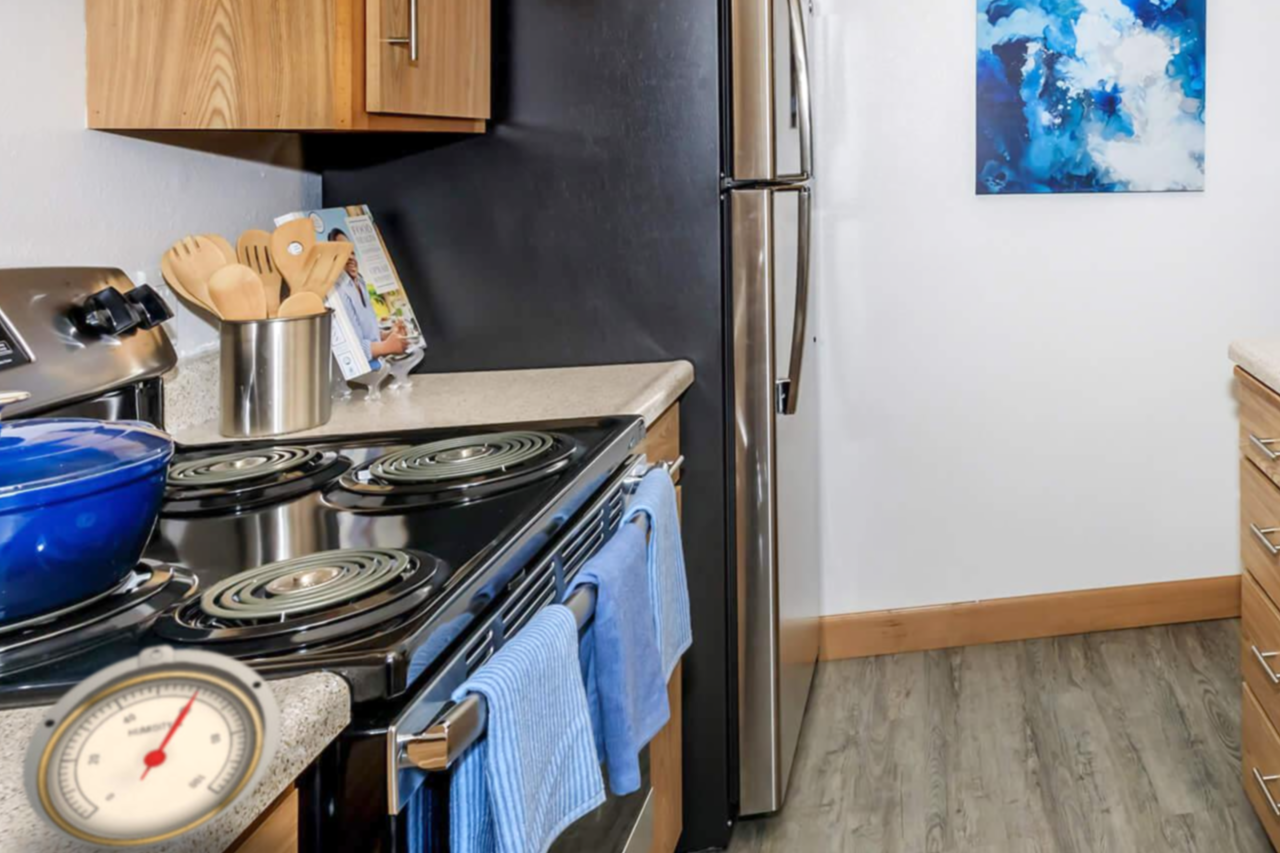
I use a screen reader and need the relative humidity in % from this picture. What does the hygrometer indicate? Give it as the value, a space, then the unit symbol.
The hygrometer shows 60 %
